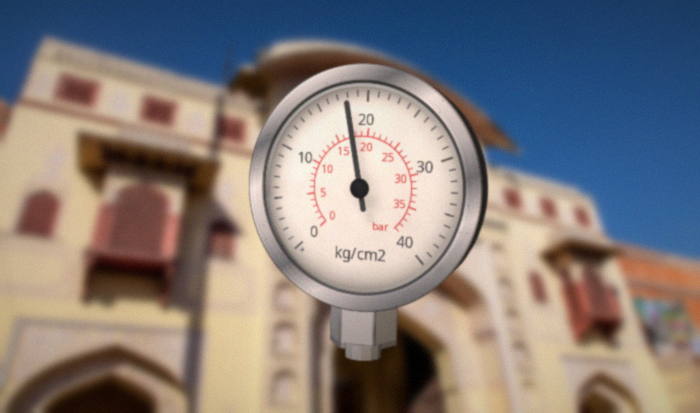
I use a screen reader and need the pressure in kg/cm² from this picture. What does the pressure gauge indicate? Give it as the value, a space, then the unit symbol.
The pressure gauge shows 18 kg/cm²
